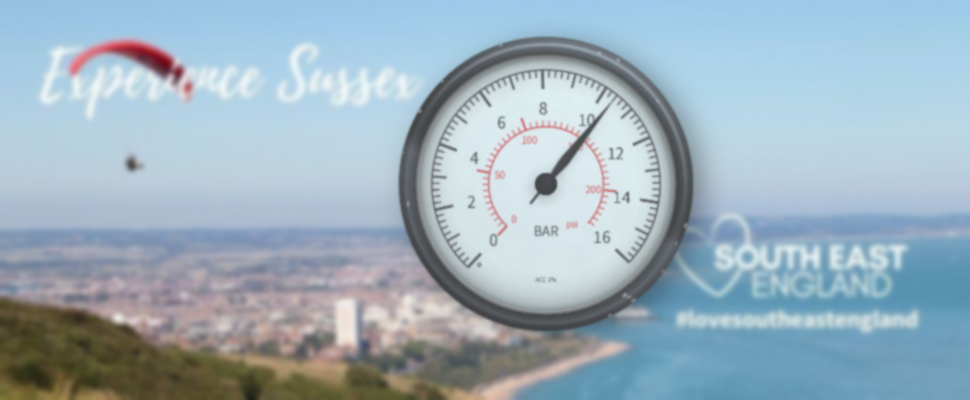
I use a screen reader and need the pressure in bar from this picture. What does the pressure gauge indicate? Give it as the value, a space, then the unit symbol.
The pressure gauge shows 10.4 bar
